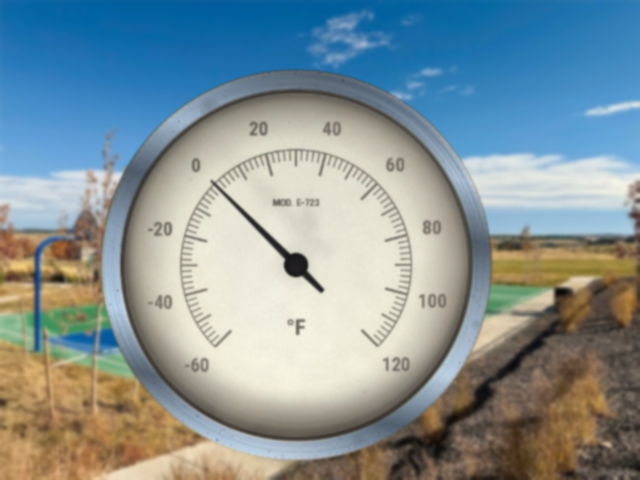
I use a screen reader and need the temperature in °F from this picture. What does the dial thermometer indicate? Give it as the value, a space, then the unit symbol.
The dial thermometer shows 0 °F
